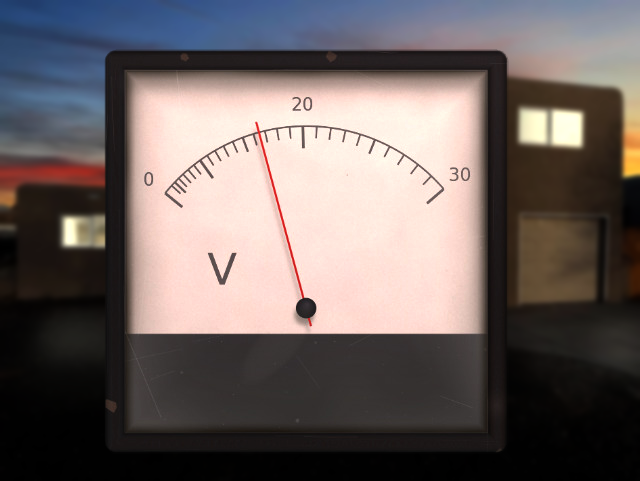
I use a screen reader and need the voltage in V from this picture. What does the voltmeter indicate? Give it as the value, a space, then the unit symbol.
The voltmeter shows 16.5 V
